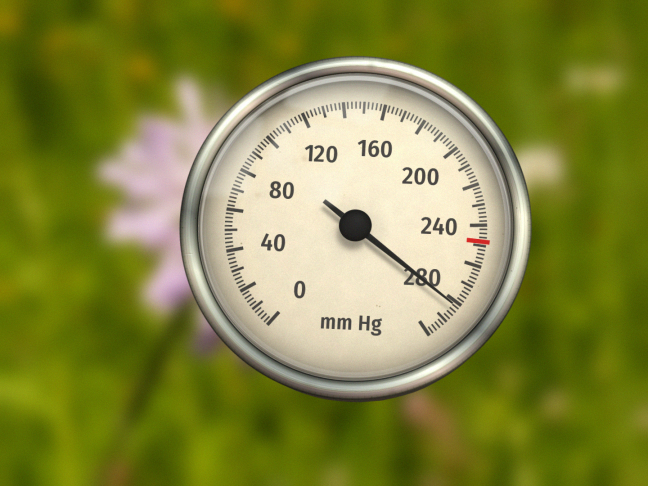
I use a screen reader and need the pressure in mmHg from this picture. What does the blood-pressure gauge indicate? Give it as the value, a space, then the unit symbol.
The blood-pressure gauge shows 282 mmHg
